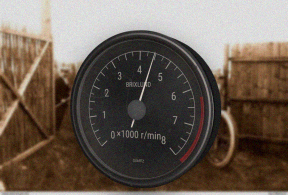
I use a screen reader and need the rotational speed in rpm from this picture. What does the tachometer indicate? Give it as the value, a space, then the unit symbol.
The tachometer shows 4500 rpm
